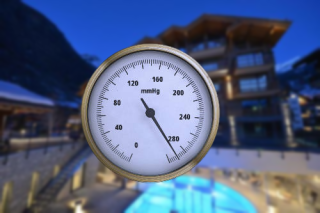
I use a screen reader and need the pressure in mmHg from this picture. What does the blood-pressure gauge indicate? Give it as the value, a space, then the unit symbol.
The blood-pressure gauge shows 290 mmHg
